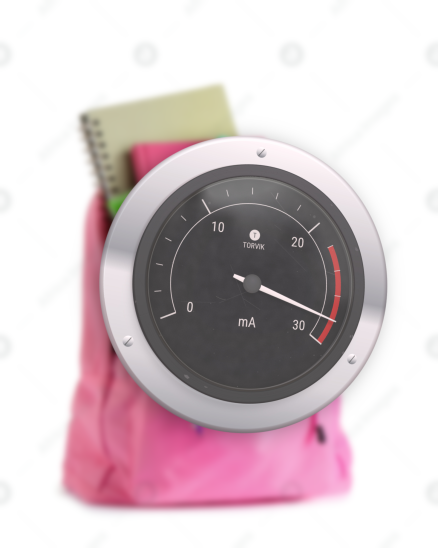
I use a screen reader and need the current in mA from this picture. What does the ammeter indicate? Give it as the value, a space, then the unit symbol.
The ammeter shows 28 mA
